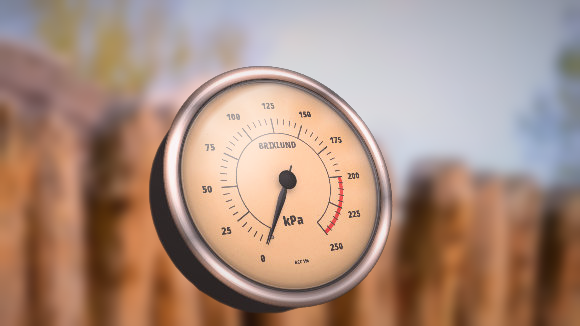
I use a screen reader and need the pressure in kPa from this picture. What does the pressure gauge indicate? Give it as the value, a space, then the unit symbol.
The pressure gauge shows 0 kPa
